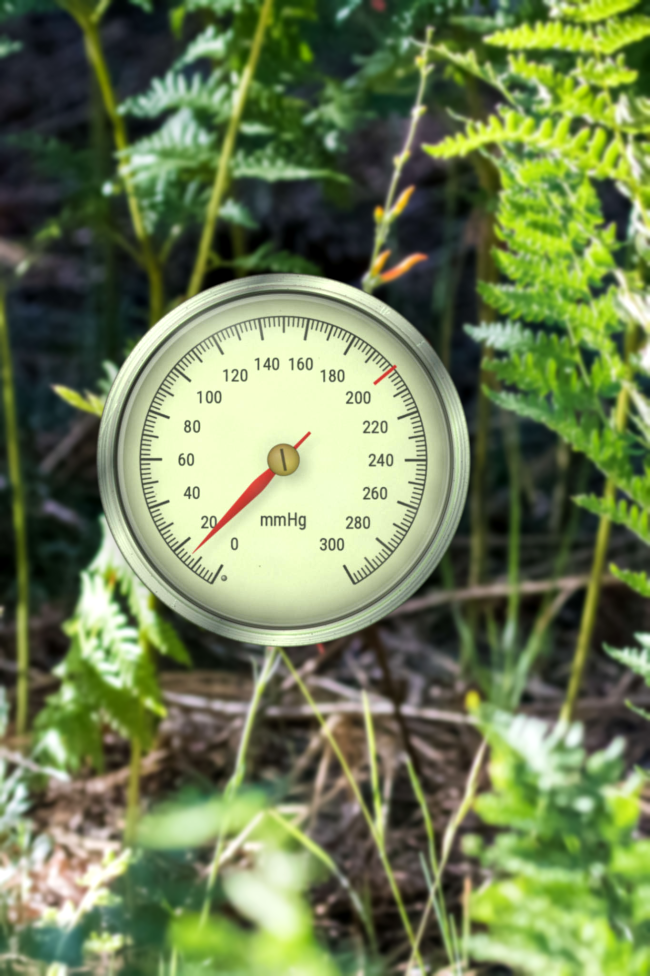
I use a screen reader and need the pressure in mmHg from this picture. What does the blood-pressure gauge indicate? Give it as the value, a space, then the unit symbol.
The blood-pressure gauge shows 14 mmHg
